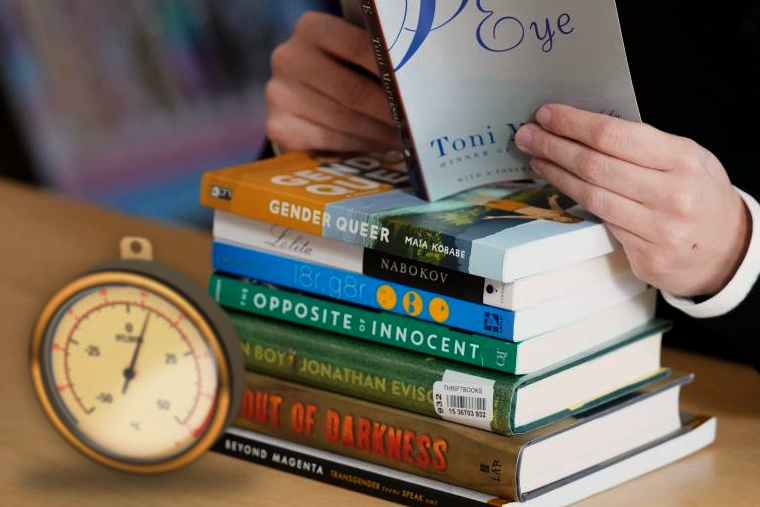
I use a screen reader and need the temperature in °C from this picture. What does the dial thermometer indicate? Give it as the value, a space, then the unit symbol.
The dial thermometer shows 7.5 °C
